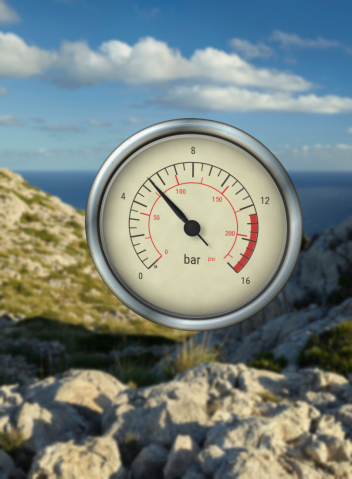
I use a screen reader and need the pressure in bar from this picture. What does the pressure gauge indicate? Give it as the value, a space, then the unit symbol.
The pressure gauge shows 5.5 bar
